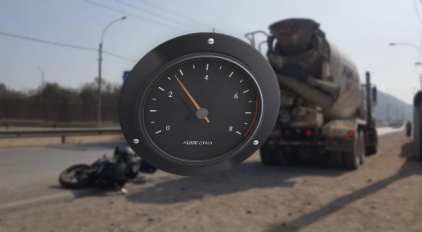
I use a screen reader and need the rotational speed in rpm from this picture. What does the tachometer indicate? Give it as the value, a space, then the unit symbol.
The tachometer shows 2750 rpm
